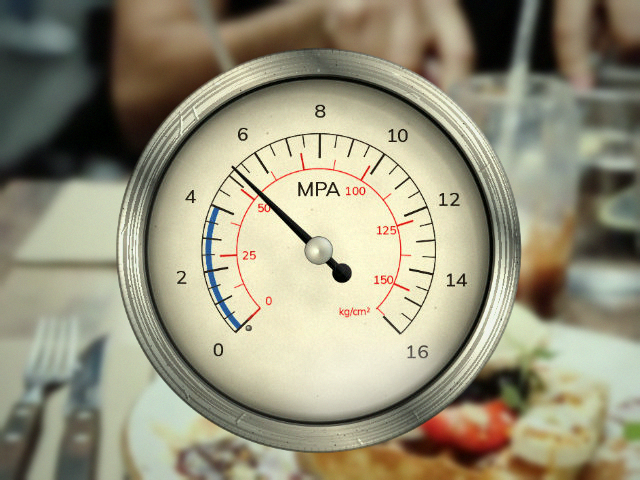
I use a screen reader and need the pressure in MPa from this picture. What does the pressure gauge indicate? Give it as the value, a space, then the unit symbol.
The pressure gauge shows 5.25 MPa
